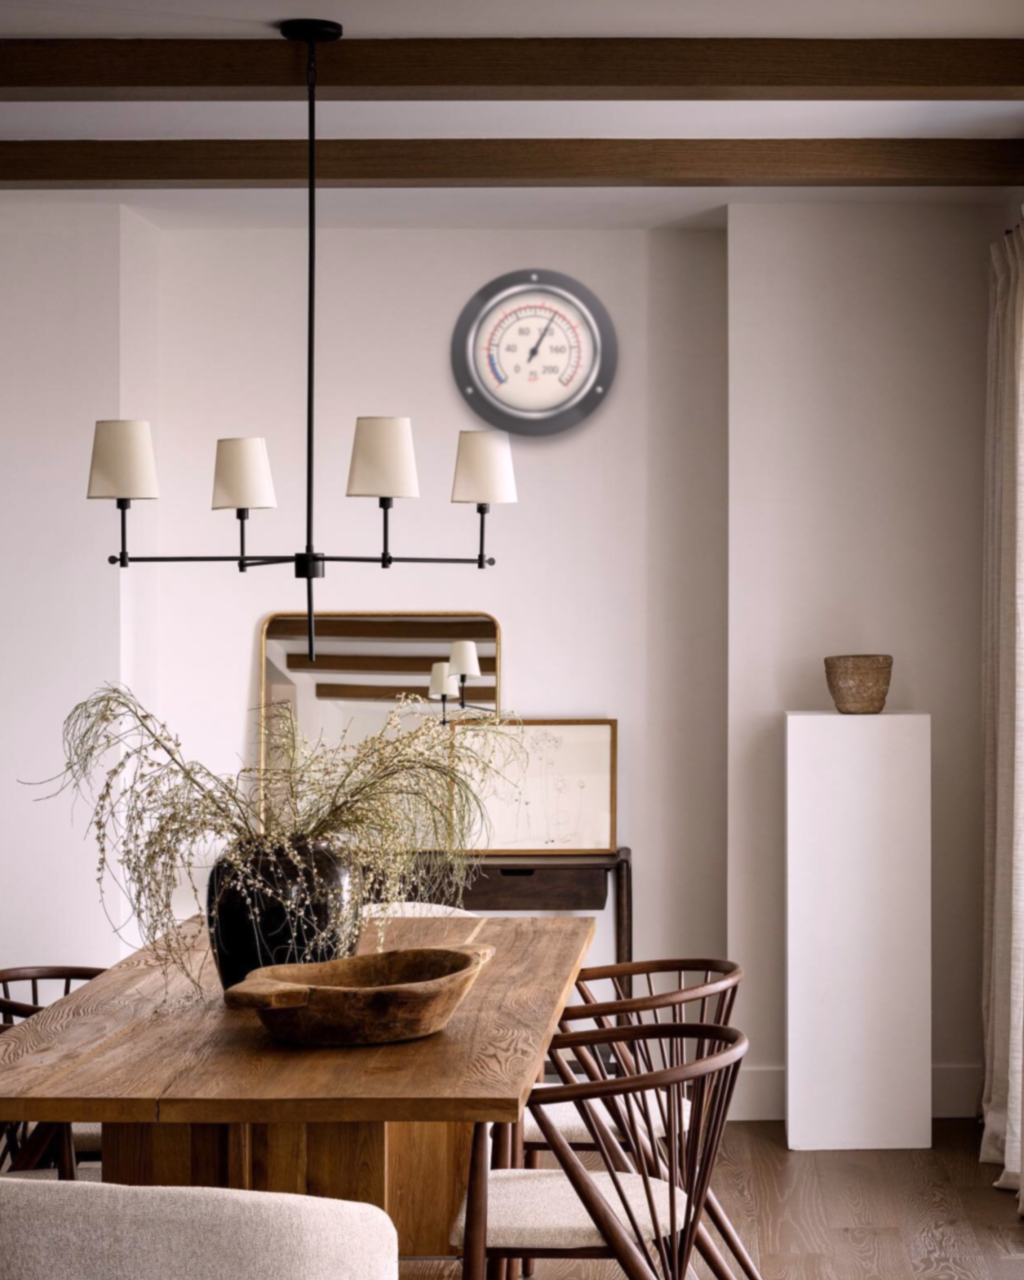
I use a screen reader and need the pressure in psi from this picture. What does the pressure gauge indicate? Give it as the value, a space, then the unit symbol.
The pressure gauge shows 120 psi
